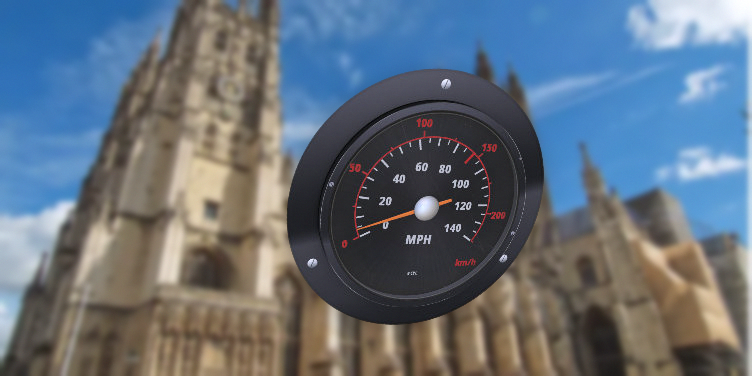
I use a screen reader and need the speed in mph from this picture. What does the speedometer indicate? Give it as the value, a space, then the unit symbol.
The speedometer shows 5 mph
